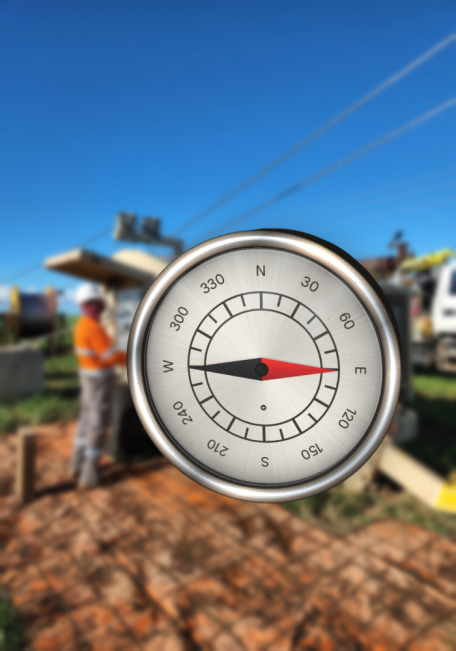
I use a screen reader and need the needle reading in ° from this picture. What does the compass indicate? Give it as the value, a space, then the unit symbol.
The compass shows 90 °
